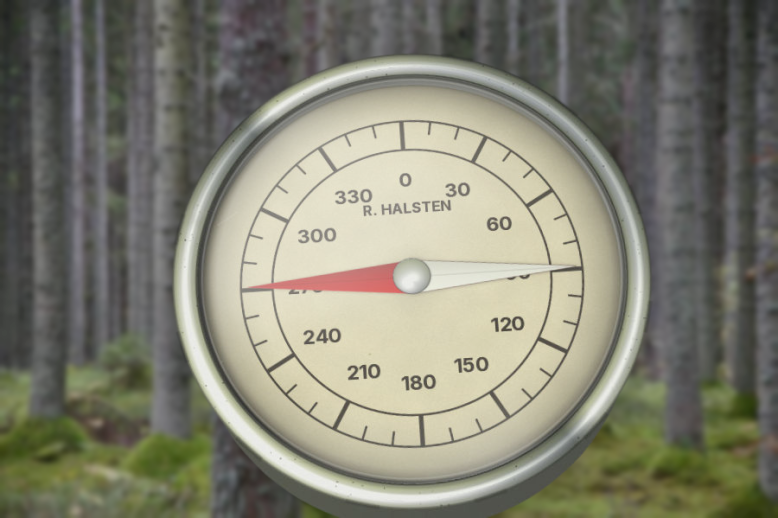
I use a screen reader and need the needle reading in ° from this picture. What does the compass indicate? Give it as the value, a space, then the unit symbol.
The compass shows 270 °
